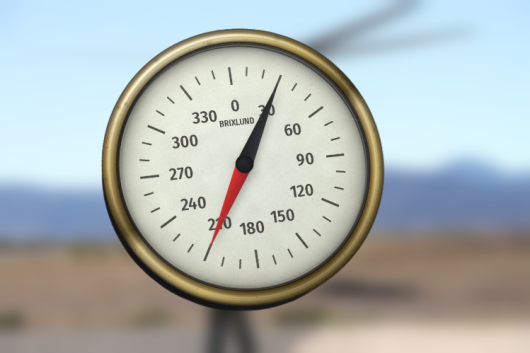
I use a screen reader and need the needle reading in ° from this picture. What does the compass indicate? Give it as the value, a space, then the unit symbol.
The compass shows 210 °
